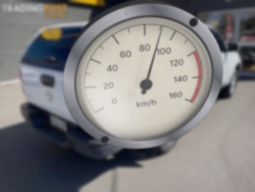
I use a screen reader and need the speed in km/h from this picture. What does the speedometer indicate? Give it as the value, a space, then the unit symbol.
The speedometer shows 90 km/h
